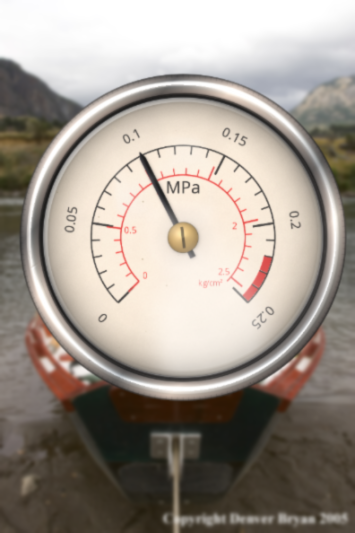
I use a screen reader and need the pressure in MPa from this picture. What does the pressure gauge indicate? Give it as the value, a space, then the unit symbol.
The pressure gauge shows 0.1 MPa
